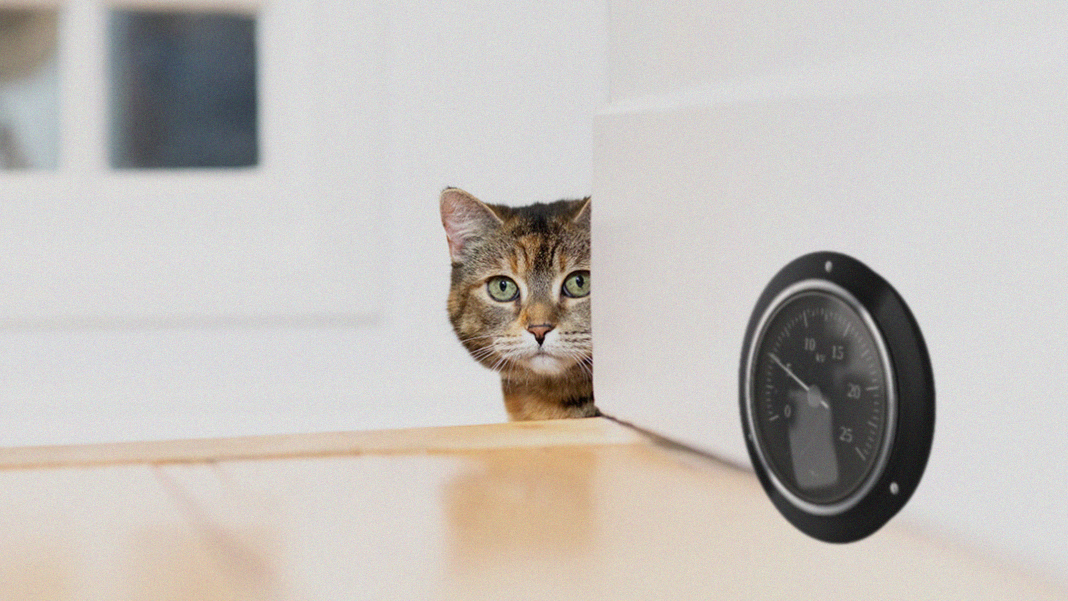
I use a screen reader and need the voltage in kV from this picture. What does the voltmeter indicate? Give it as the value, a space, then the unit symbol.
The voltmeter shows 5 kV
